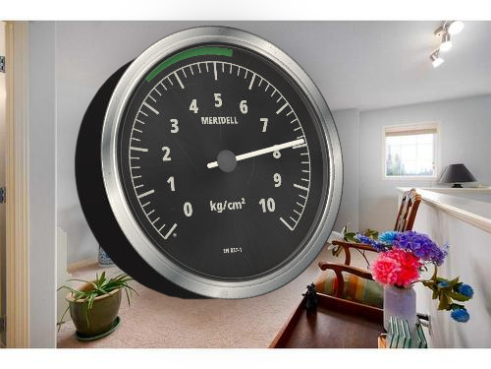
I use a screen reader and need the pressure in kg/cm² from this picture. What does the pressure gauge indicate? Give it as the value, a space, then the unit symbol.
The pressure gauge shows 7.9 kg/cm²
